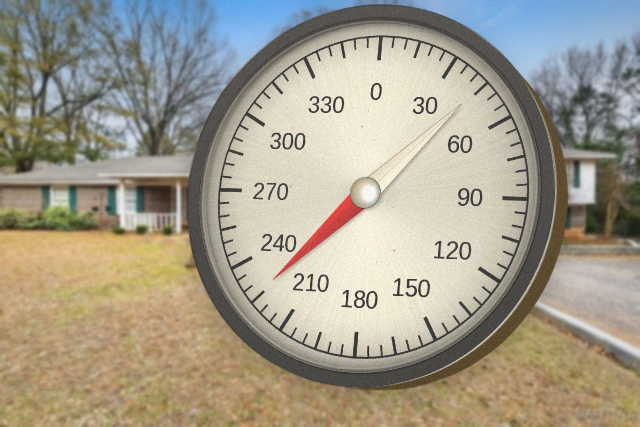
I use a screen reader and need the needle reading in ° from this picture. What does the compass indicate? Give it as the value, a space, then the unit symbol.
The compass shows 225 °
